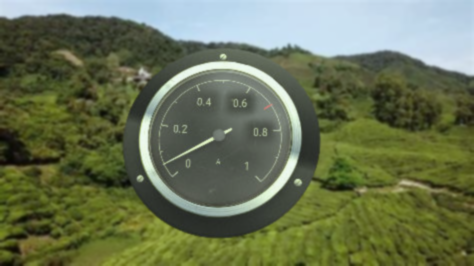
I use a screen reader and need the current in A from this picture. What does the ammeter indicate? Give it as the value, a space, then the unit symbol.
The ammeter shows 0.05 A
